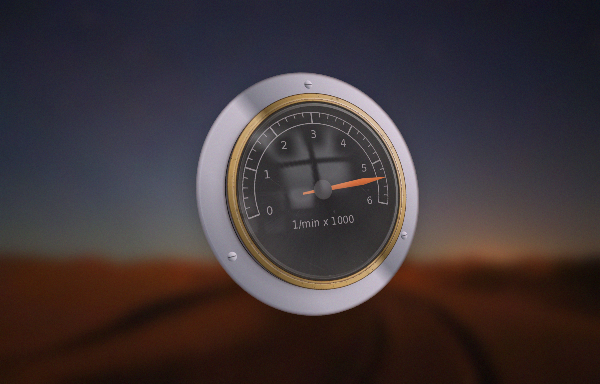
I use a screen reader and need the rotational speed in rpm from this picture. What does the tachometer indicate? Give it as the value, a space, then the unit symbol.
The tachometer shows 5400 rpm
